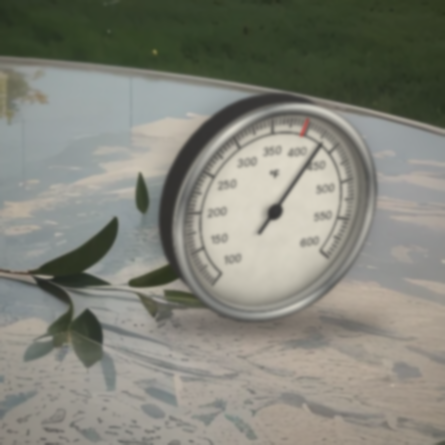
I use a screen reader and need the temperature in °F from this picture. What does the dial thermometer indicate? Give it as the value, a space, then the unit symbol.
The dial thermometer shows 425 °F
